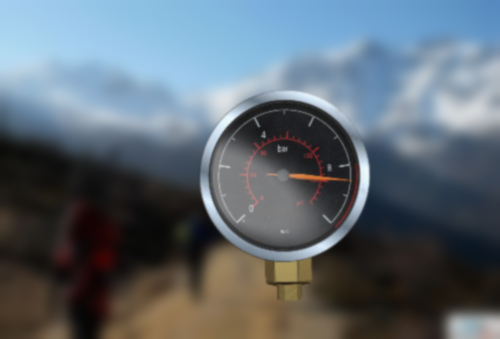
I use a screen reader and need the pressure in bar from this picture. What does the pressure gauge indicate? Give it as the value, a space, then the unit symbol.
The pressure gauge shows 8.5 bar
